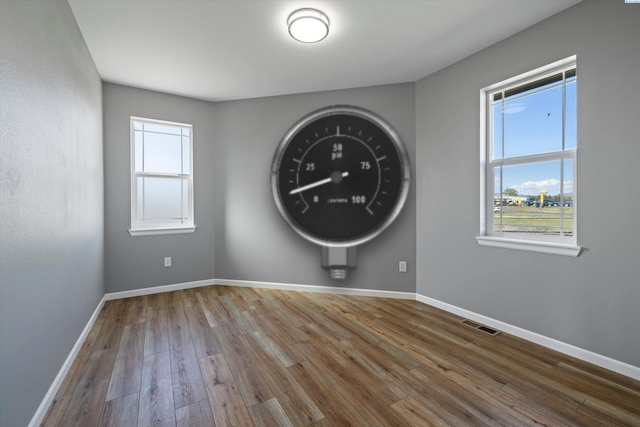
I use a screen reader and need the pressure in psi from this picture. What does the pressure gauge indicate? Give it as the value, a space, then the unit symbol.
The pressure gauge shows 10 psi
